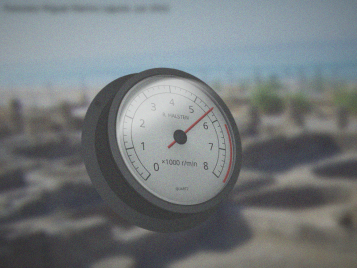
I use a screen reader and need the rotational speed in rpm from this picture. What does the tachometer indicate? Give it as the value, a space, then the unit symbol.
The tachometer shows 5600 rpm
